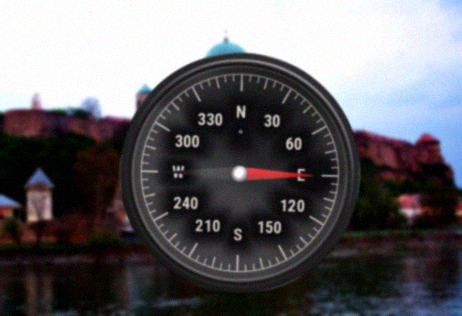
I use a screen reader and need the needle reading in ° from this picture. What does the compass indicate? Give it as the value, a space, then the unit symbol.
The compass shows 90 °
